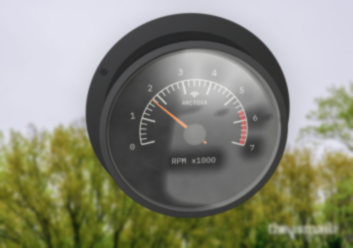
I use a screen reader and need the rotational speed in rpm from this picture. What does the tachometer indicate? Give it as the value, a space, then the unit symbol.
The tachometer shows 1800 rpm
